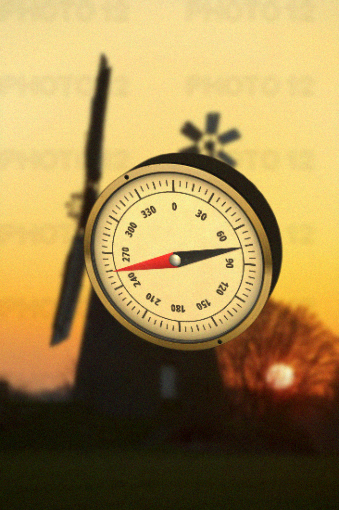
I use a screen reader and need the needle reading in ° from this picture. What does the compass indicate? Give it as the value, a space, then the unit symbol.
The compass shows 255 °
